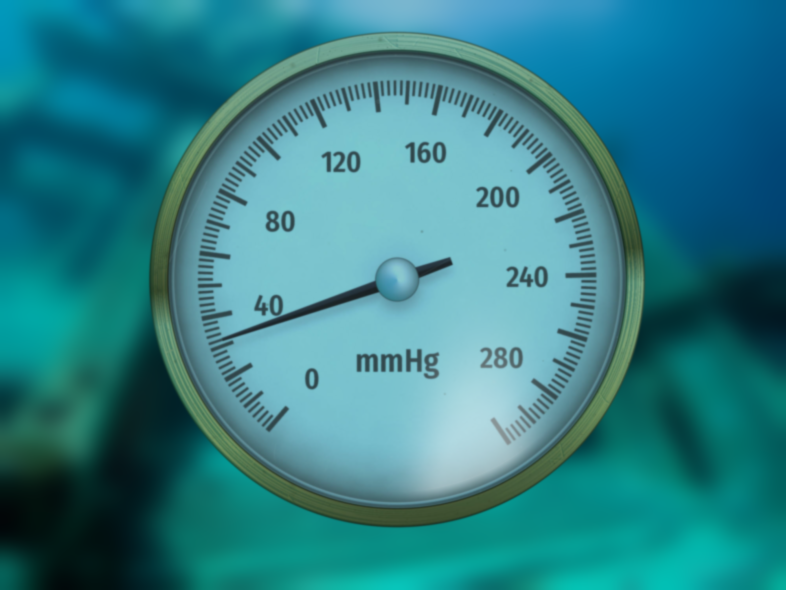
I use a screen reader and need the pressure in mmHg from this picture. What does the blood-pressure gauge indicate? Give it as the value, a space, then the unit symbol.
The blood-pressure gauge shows 32 mmHg
